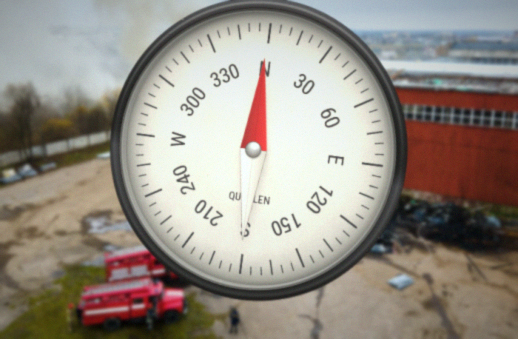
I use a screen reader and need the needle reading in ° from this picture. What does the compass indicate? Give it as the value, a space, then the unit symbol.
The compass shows 0 °
